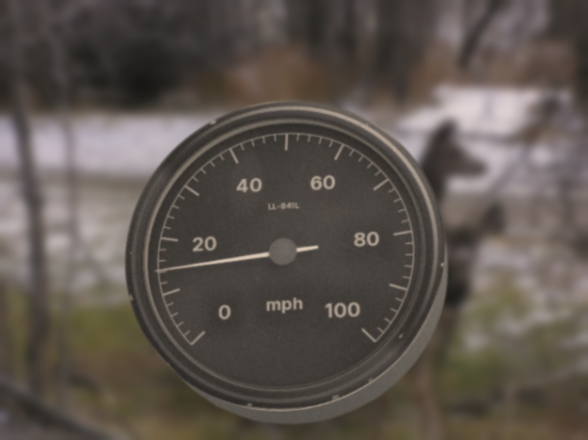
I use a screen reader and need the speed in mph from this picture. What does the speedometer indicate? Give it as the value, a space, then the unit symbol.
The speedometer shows 14 mph
